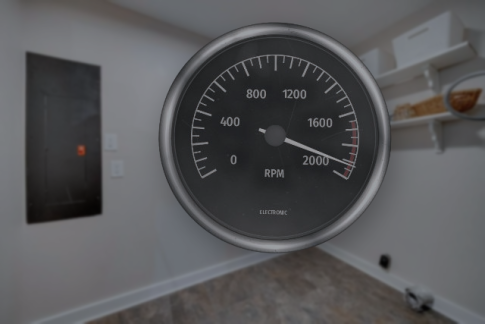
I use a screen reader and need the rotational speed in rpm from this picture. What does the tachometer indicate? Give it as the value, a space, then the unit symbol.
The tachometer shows 1925 rpm
